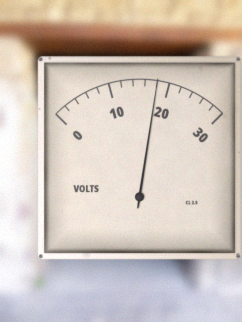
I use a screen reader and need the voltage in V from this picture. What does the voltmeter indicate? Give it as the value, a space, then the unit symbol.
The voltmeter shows 18 V
